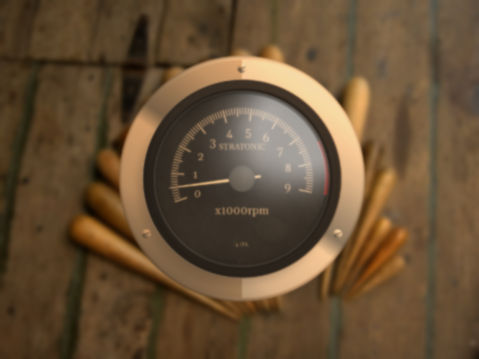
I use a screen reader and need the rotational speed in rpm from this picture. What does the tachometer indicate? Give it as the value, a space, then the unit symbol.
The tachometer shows 500 rpm
